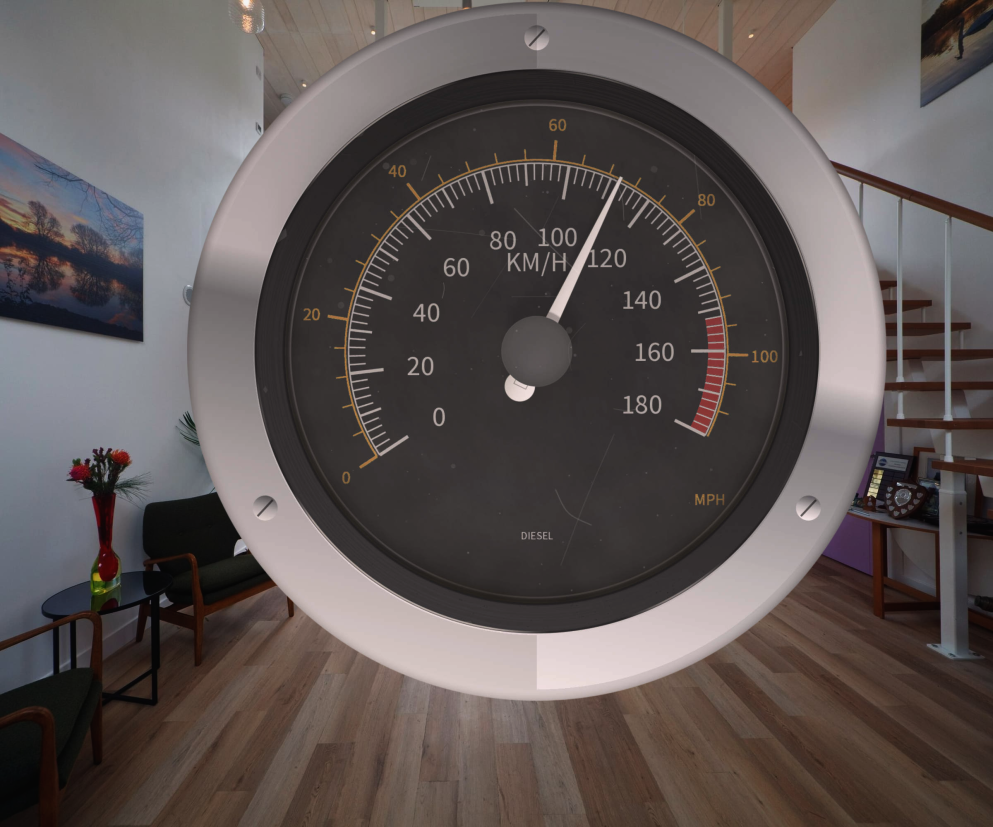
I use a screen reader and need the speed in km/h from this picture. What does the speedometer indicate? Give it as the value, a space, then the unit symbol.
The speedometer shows 112 km/h
